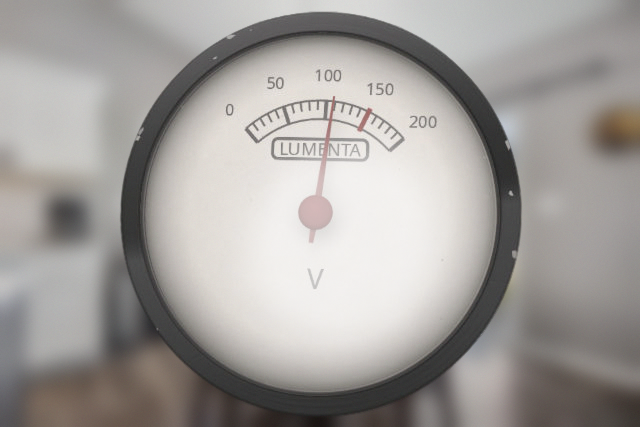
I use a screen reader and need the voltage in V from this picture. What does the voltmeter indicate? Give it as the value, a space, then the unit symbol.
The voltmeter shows 110 V
